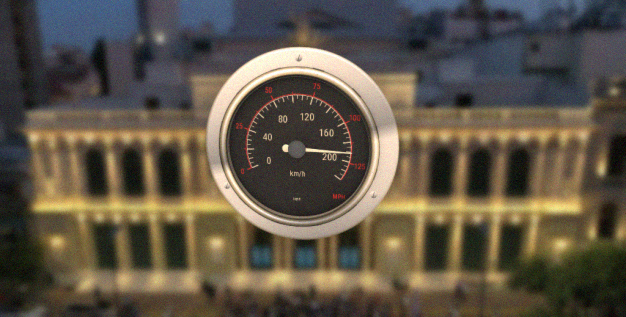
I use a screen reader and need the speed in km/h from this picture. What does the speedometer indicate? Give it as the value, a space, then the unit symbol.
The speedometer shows 190 km/h
